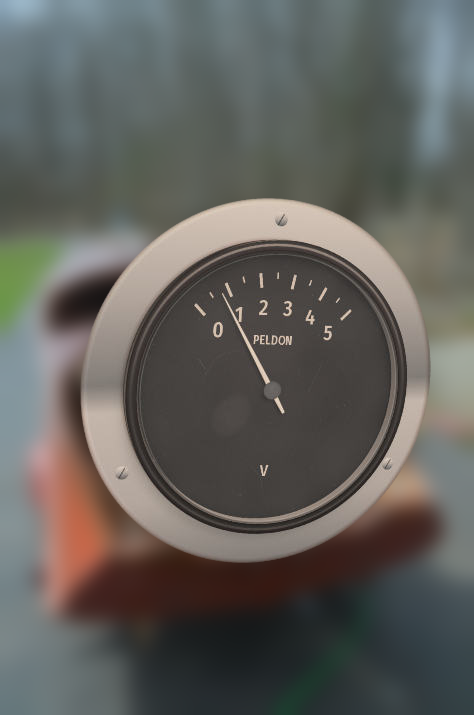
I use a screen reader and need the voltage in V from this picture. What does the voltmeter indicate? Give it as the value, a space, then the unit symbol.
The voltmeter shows 0.75 V
